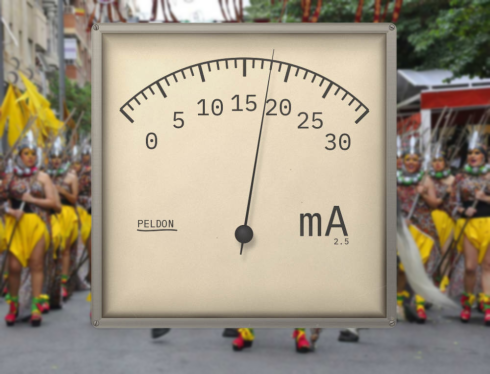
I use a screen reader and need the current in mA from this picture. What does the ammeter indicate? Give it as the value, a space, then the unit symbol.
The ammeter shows 18 mA
